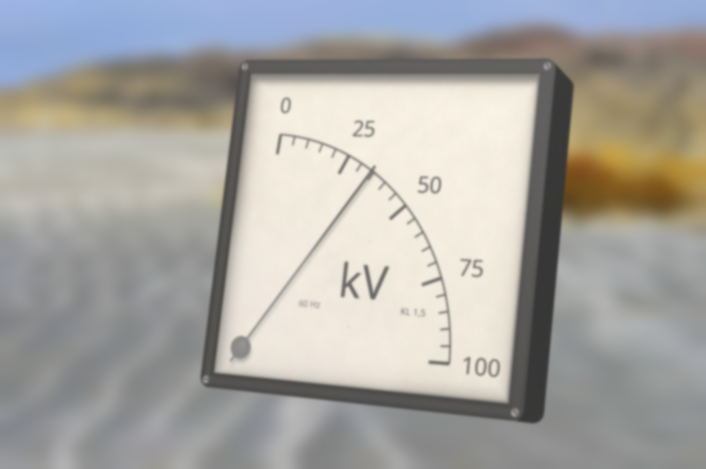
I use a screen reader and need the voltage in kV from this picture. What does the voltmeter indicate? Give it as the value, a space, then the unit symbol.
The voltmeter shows 35 kV
